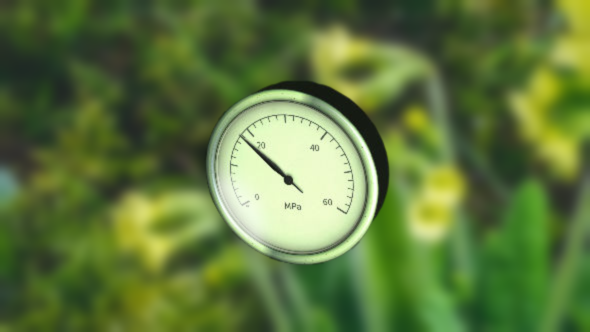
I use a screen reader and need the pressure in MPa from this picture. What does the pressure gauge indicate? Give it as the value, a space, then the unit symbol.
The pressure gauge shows 18 MPa
